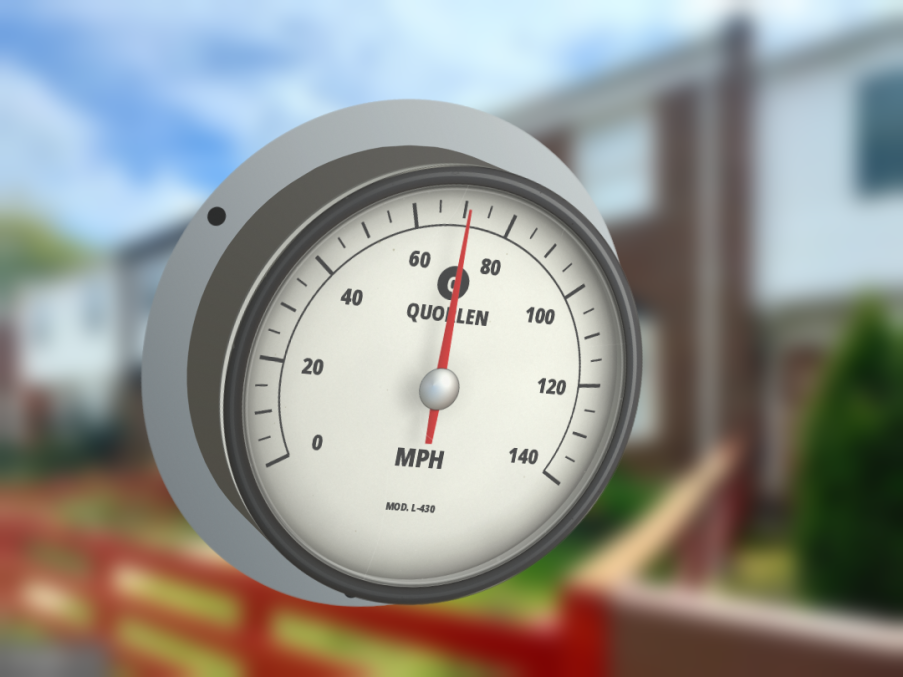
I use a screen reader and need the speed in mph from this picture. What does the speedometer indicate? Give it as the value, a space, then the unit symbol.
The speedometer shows 70 mph
